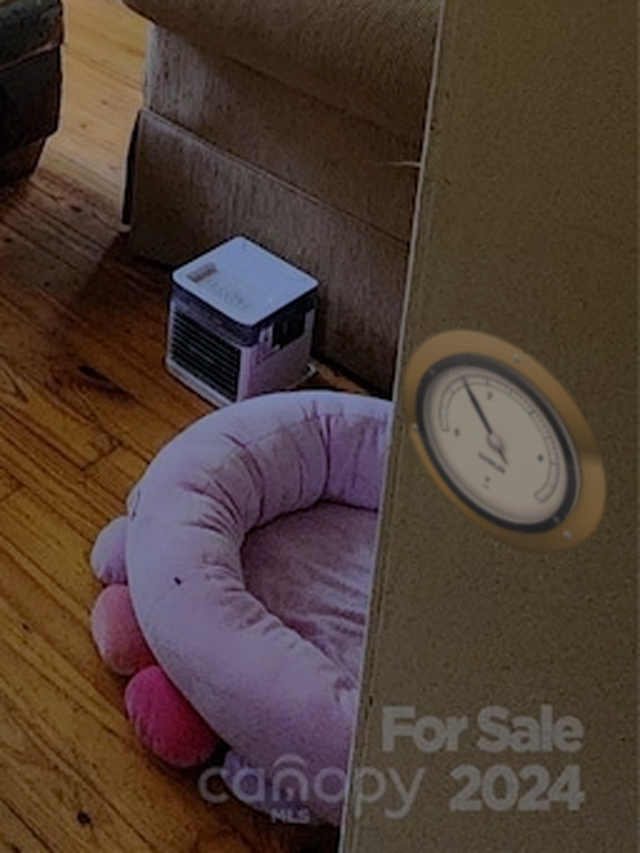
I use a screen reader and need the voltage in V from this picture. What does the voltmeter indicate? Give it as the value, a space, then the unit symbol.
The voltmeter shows 1.5 V
